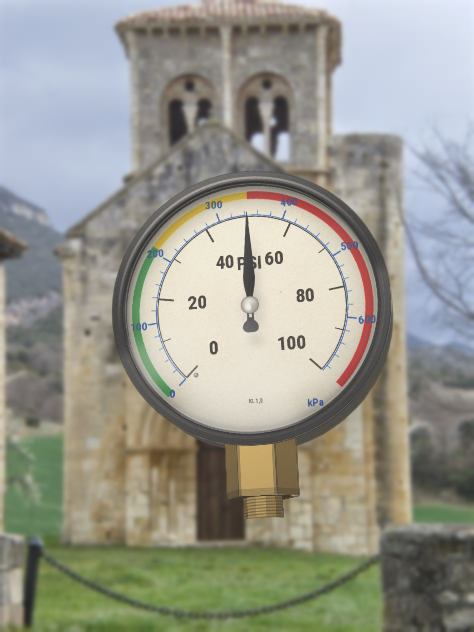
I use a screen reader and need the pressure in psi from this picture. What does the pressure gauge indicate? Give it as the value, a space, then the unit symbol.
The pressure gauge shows 50 psi
